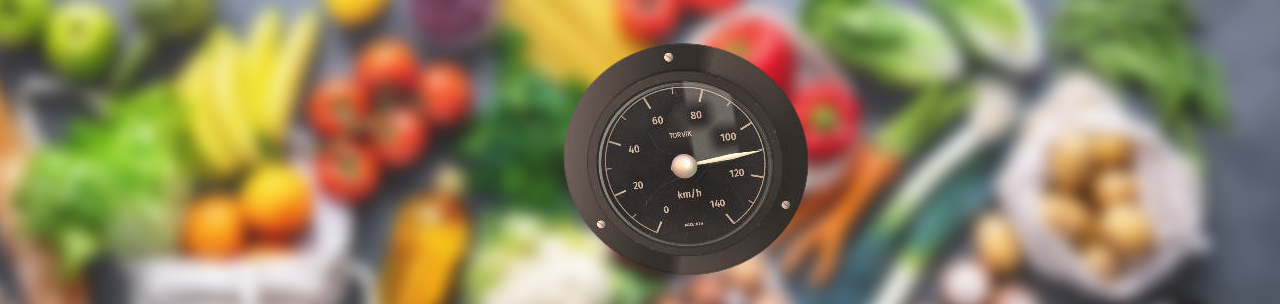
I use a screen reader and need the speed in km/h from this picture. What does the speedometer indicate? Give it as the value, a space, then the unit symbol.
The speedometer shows 110 km/h
